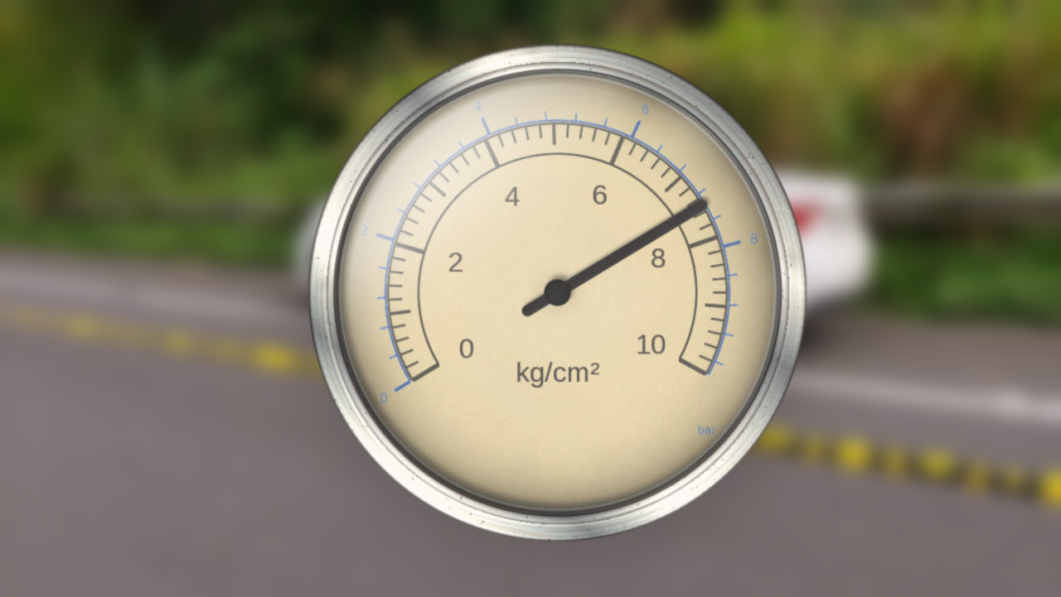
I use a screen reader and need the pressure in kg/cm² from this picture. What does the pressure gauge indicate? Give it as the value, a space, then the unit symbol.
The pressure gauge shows 7.5 kg/cm²
